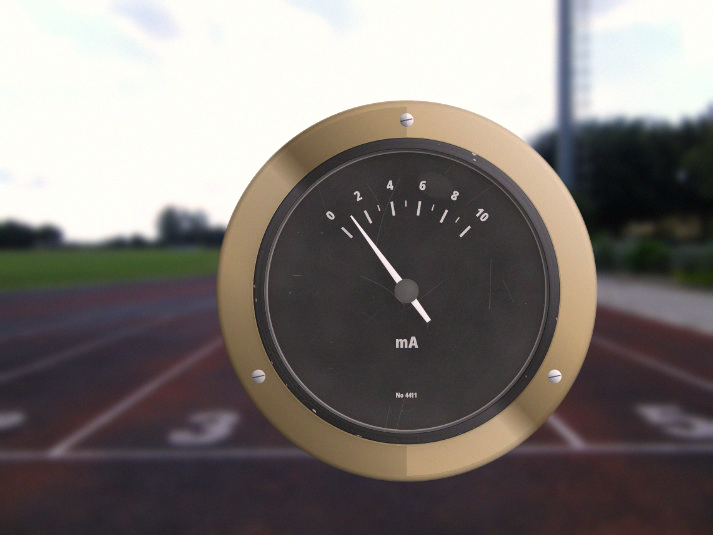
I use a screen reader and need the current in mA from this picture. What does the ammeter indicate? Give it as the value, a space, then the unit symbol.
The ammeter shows 1 mA
